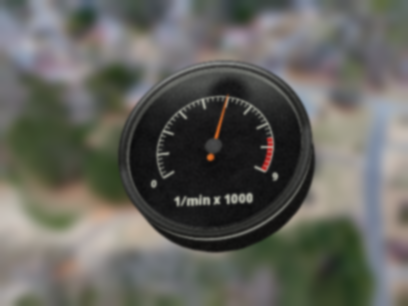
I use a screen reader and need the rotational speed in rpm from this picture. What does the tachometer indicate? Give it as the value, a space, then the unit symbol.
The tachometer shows 5000 rpm
